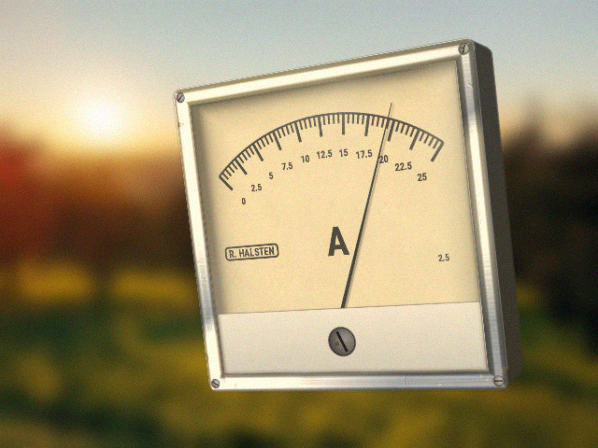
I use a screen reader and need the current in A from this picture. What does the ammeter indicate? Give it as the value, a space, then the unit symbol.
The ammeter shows 19.5 A
